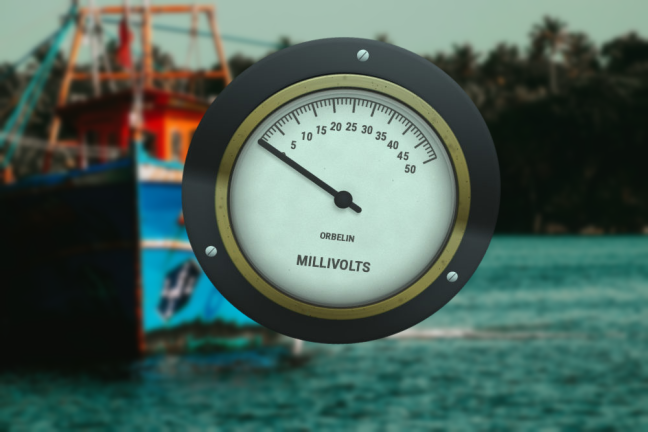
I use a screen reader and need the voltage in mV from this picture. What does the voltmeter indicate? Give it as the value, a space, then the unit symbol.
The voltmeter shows 0 mV
